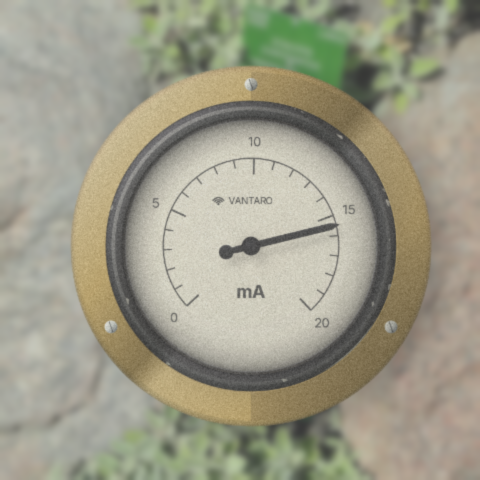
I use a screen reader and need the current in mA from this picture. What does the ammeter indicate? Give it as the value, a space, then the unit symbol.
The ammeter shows 15.5 mA
